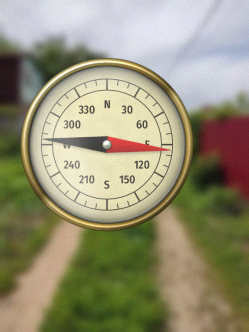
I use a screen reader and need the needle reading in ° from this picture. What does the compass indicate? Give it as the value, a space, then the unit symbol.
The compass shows 95 °
